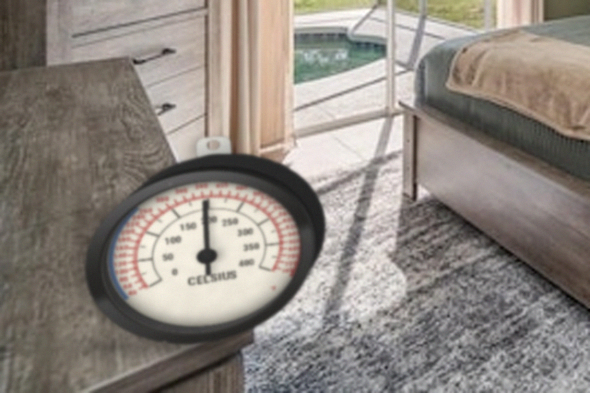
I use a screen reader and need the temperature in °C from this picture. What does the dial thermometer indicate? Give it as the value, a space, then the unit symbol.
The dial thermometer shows 200 °C
